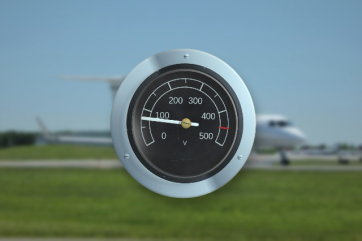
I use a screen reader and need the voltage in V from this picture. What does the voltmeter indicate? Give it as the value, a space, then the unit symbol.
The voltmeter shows 75 V
